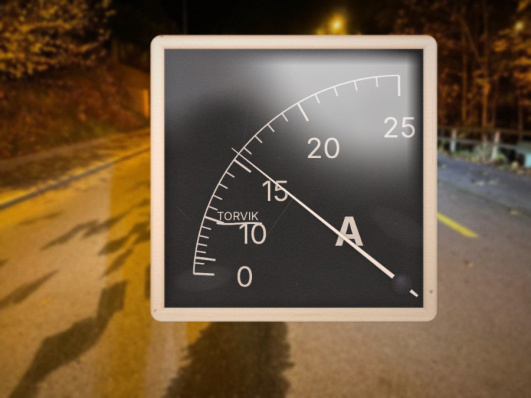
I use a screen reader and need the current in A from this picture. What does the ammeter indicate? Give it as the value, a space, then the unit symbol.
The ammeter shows 15.5 A
